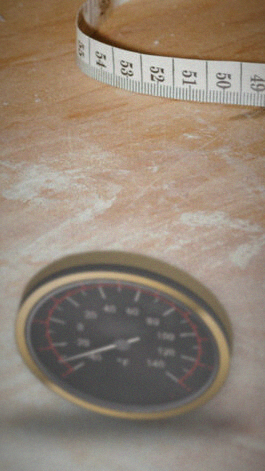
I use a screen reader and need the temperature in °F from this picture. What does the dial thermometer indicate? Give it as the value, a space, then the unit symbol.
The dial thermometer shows -30 °F
